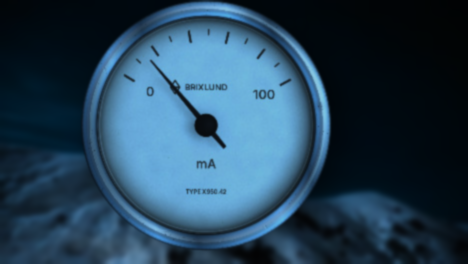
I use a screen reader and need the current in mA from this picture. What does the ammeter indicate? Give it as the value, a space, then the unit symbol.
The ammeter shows 15 mA
